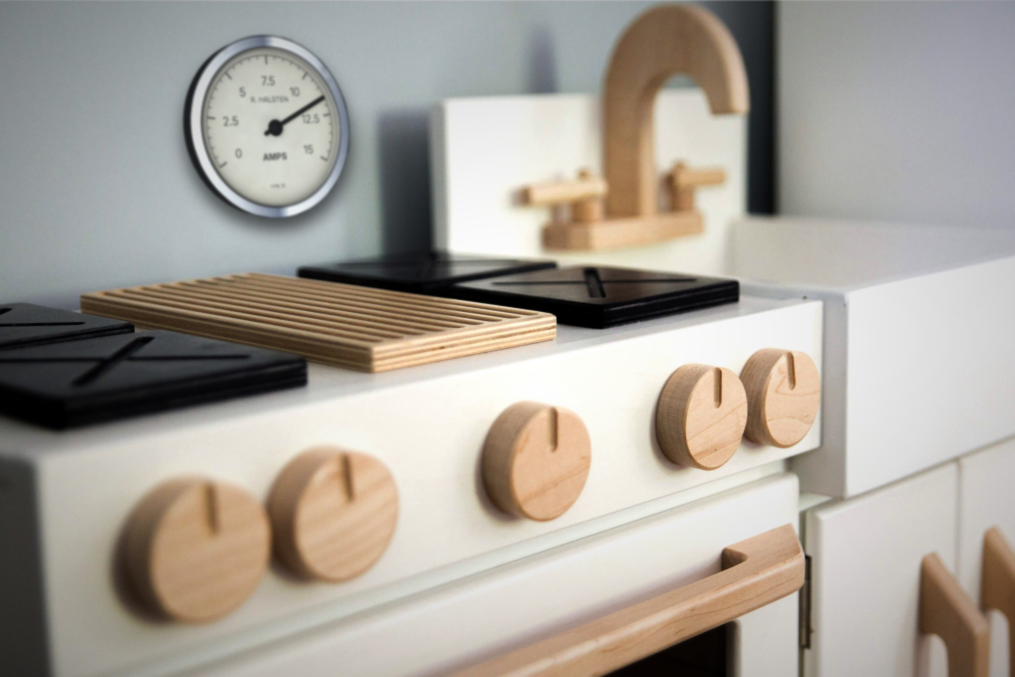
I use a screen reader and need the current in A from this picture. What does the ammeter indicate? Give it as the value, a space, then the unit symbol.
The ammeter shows 11.5 A
